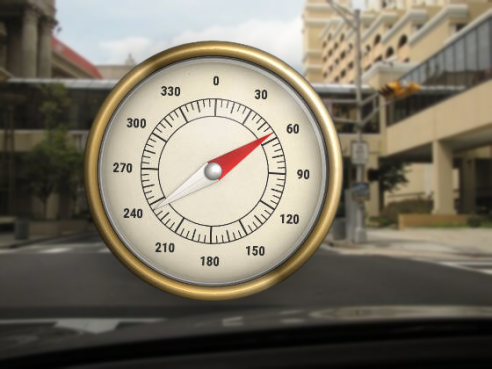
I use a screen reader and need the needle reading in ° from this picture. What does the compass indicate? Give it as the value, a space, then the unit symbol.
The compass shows 55 °
